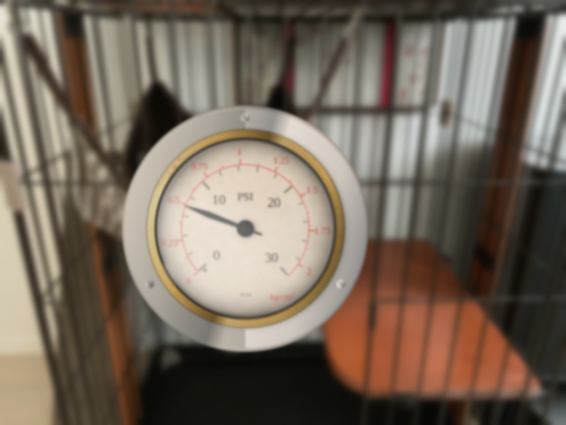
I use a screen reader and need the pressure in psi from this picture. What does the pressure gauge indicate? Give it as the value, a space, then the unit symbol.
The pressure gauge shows 7 psi
